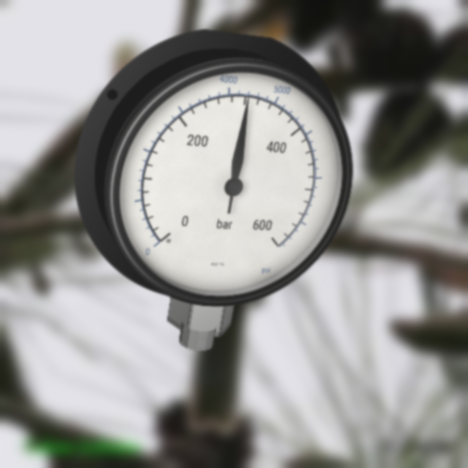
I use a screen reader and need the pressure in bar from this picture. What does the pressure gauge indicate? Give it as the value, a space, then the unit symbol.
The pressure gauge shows 300 bar
